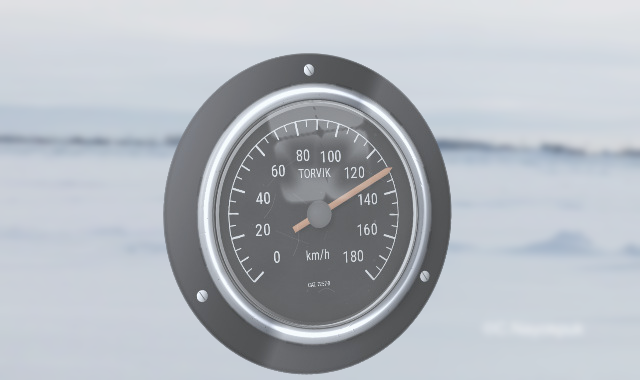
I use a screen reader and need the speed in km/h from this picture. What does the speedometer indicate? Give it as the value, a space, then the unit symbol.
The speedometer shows 130 km/h
